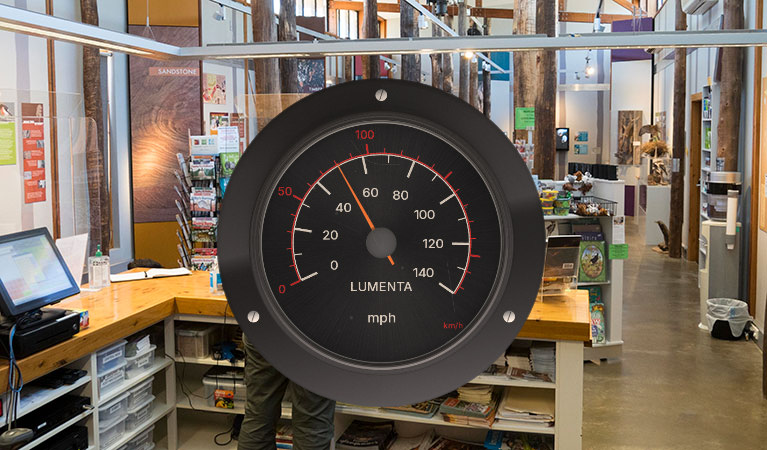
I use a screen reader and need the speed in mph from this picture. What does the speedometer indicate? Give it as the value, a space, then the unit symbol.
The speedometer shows 50 mph
